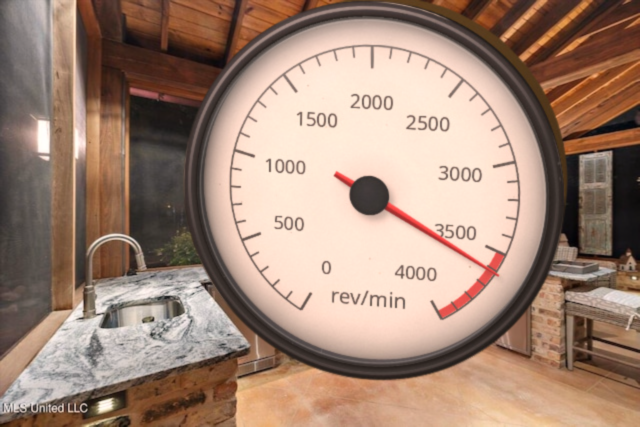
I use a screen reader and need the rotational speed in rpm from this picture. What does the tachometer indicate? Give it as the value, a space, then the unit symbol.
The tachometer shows 3600 rpm
